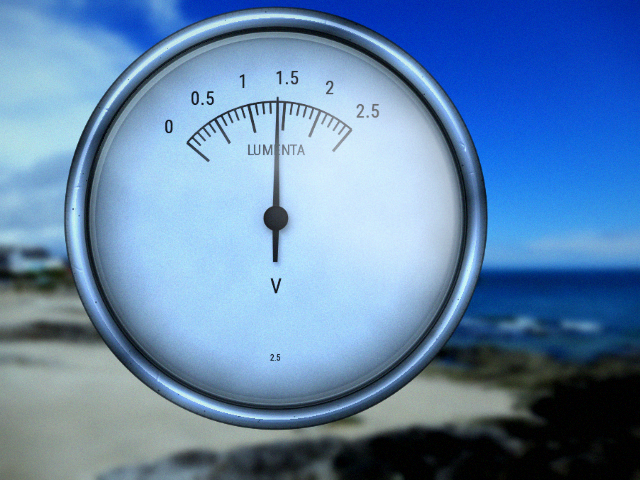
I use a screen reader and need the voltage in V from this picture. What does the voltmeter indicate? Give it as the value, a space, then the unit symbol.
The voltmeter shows 1.4 V
